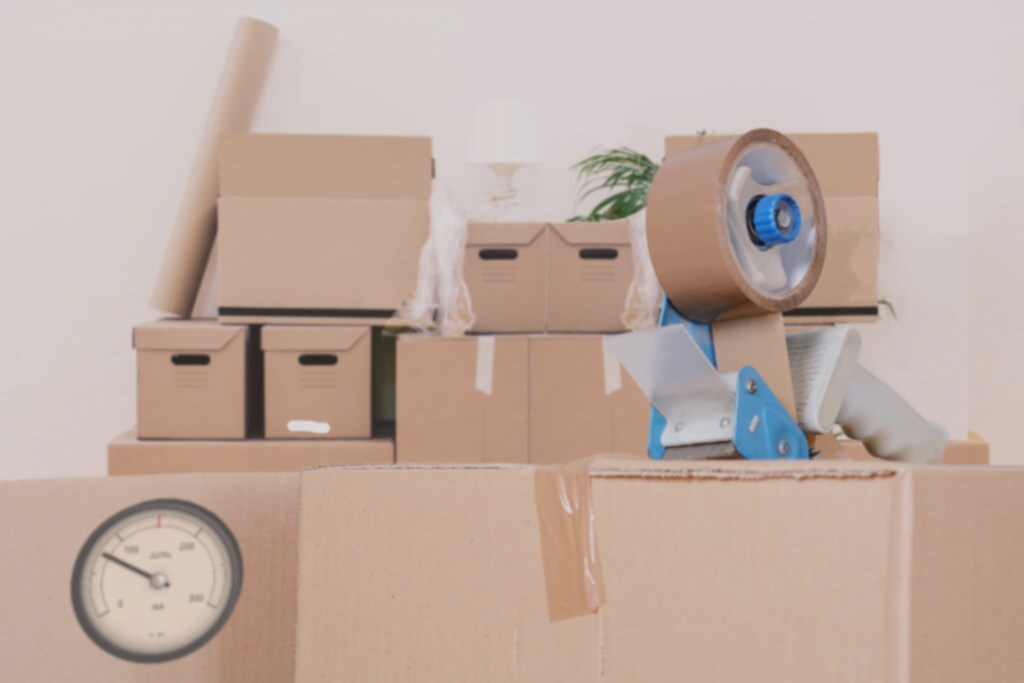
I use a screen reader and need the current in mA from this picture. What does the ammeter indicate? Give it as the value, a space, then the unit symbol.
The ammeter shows 75 mA
